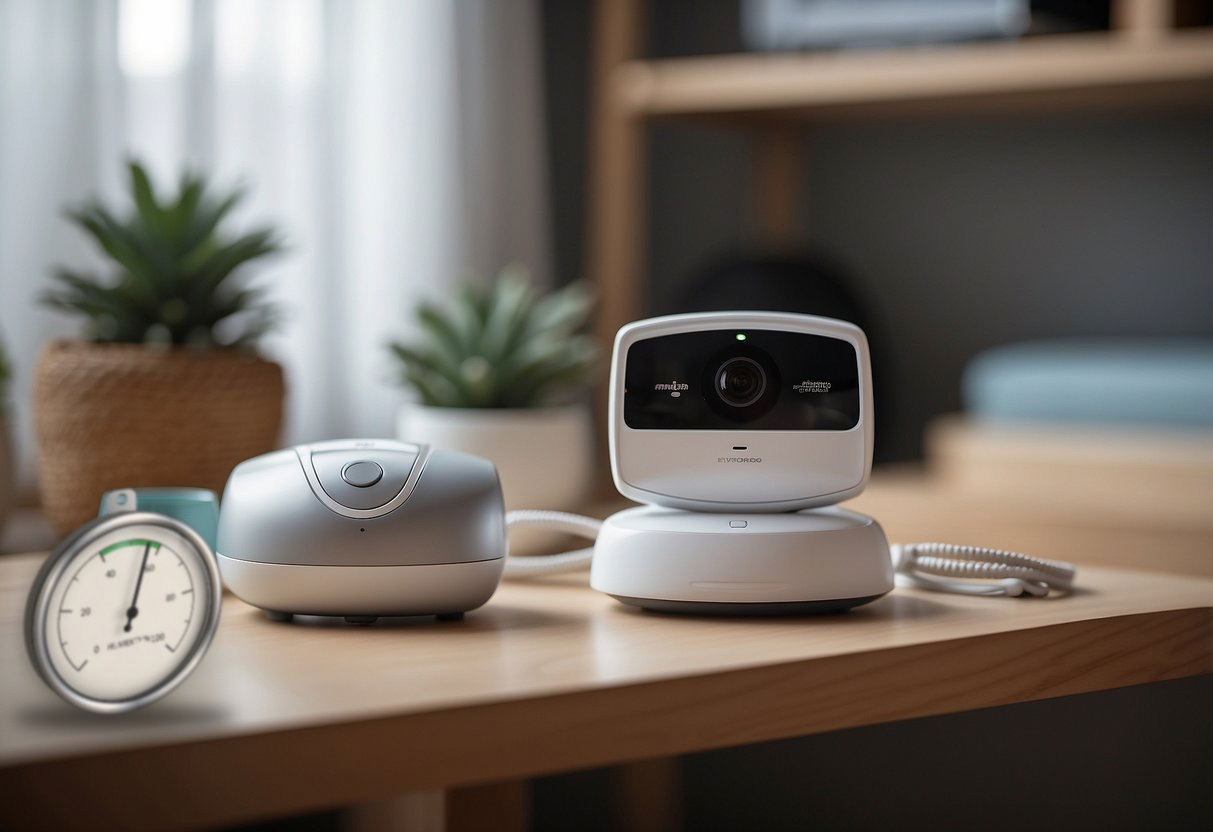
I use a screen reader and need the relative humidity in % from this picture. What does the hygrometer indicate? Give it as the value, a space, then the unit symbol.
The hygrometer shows 55 %
